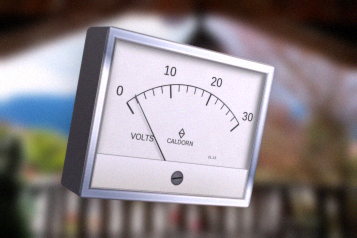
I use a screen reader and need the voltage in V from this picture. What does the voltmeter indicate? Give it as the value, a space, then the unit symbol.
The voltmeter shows 2 V
